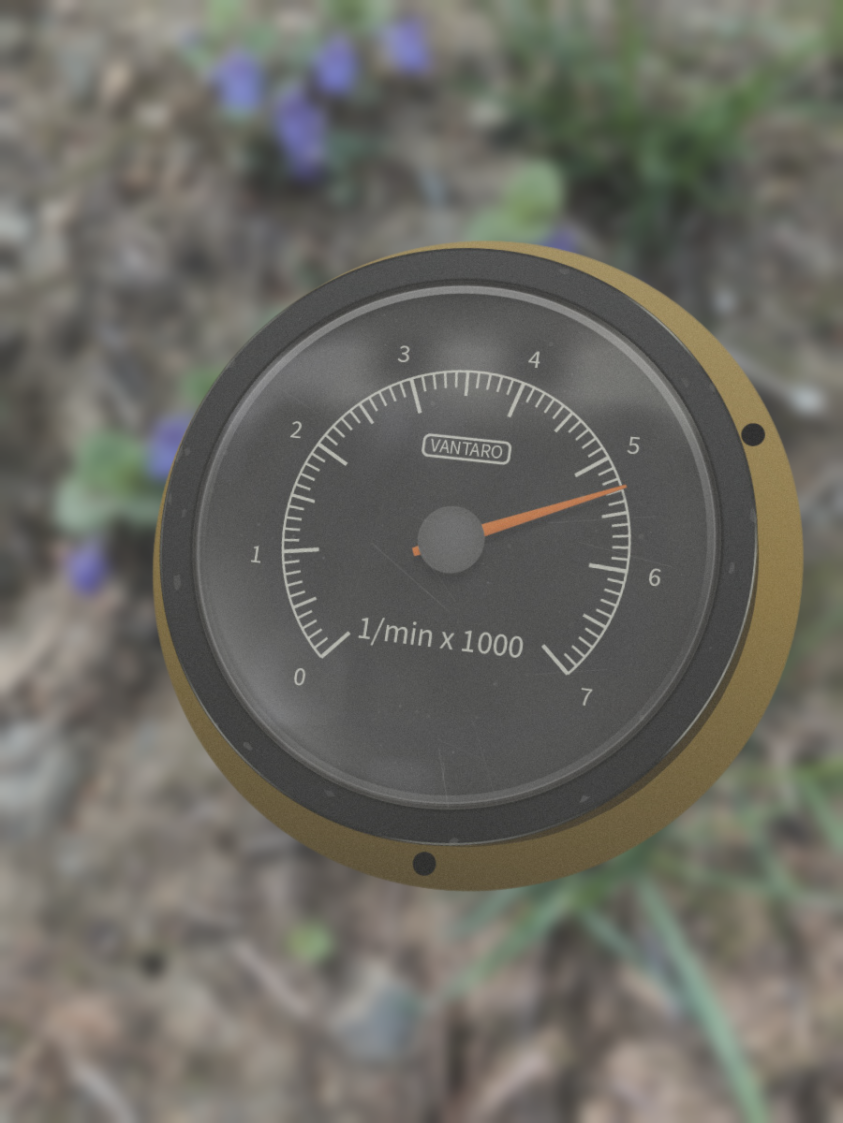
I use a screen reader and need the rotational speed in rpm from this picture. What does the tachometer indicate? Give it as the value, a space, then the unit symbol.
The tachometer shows 5300 rpm
